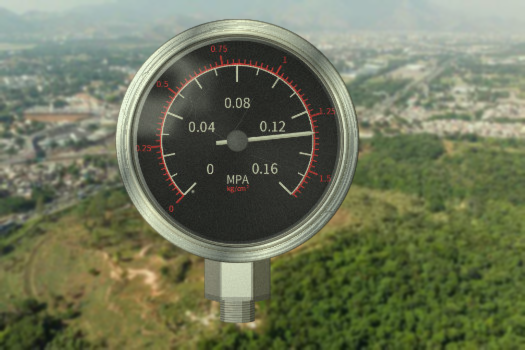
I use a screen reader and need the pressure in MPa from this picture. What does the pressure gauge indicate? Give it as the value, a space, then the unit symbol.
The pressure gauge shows 0.13 MPa
